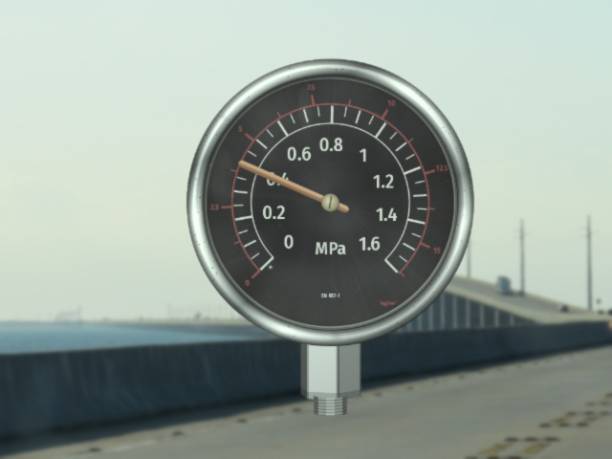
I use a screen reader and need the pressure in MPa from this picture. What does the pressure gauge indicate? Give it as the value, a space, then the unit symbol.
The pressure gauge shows 0.4 MPa
